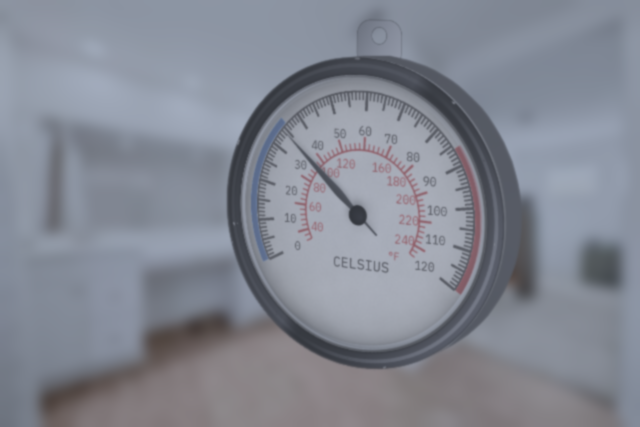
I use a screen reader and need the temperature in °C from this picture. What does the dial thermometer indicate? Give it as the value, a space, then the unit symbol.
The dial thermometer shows 35 °C
